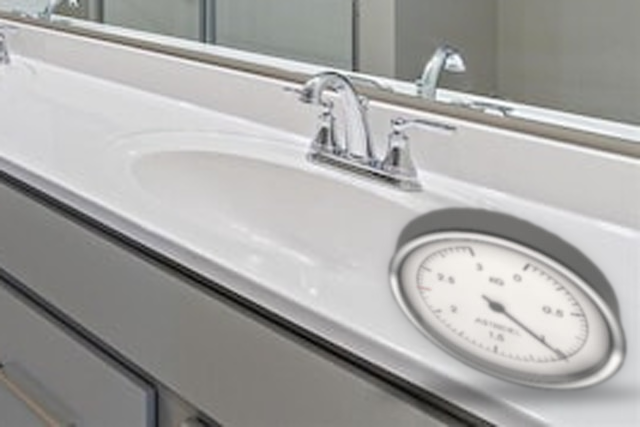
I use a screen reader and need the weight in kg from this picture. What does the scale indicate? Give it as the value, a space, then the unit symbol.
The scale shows 1 kg
